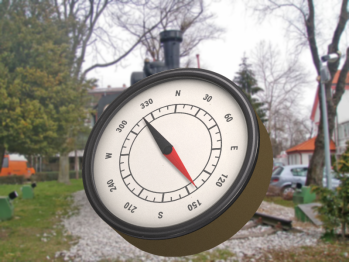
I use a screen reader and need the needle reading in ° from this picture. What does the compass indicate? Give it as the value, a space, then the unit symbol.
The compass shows 140 °
